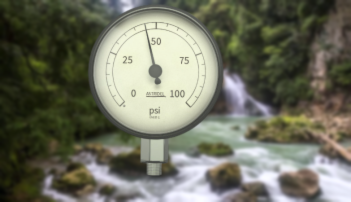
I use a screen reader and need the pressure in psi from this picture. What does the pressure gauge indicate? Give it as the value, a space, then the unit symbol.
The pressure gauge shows 45 psi
